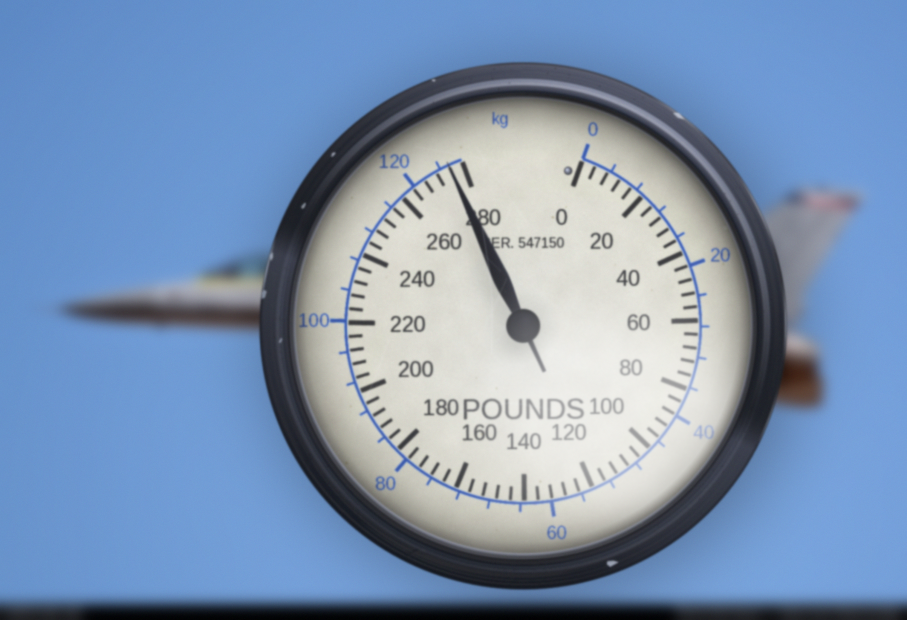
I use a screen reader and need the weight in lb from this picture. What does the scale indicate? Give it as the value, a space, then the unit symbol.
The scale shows 276 lb
